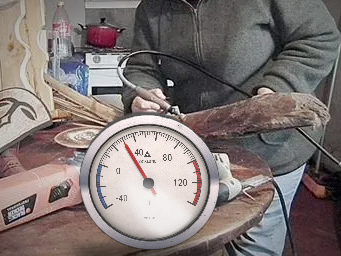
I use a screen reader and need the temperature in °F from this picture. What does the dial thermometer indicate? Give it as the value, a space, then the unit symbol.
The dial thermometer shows 30 °F
